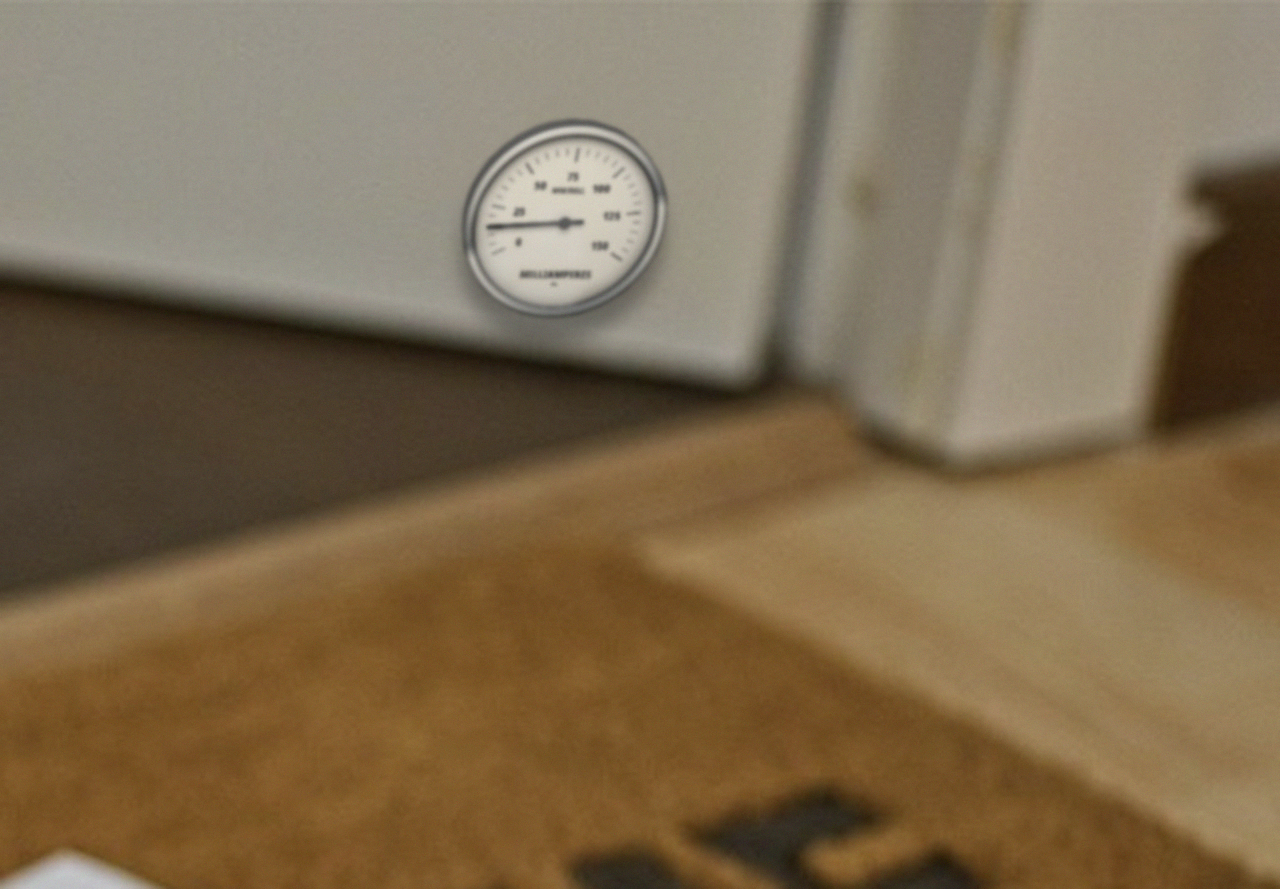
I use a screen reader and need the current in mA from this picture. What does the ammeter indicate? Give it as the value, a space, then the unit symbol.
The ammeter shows 15 mA
